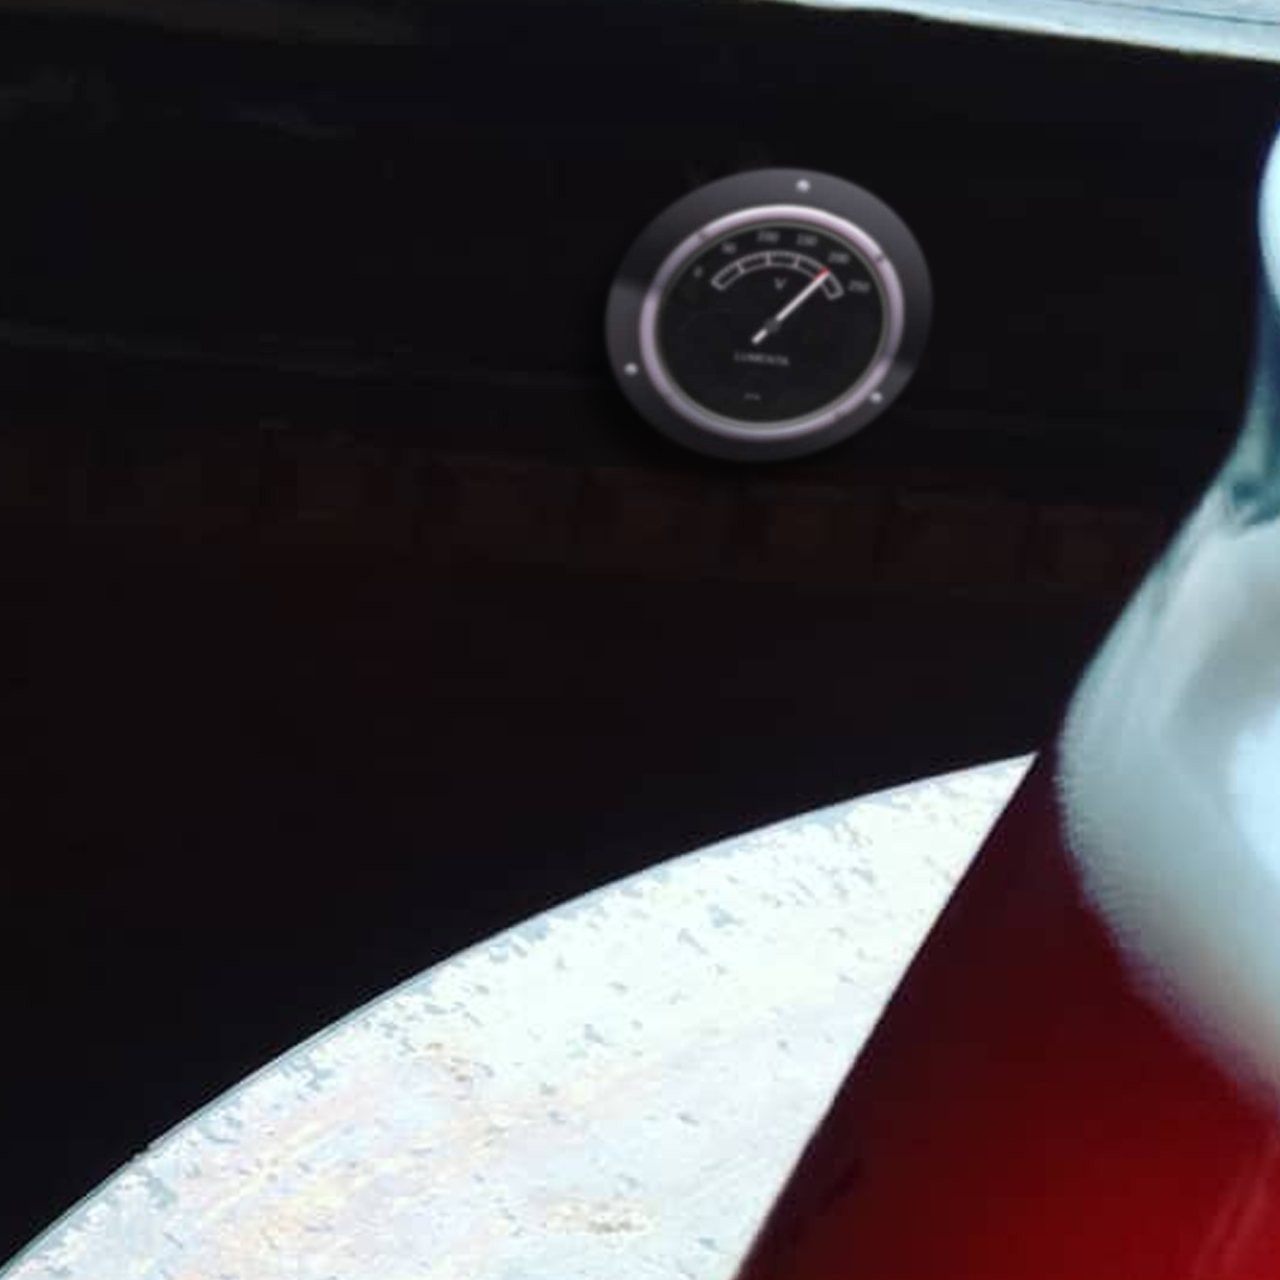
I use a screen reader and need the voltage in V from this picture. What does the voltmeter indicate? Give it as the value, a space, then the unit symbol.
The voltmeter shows 200 V
